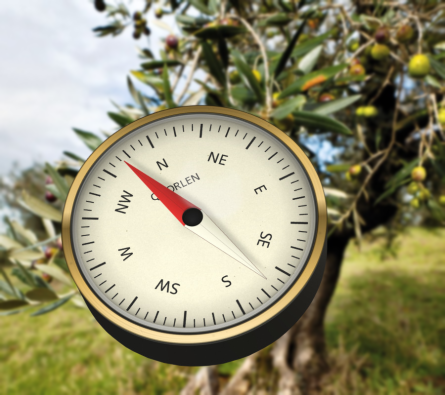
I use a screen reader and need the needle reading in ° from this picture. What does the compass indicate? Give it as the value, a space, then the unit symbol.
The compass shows 340 °
